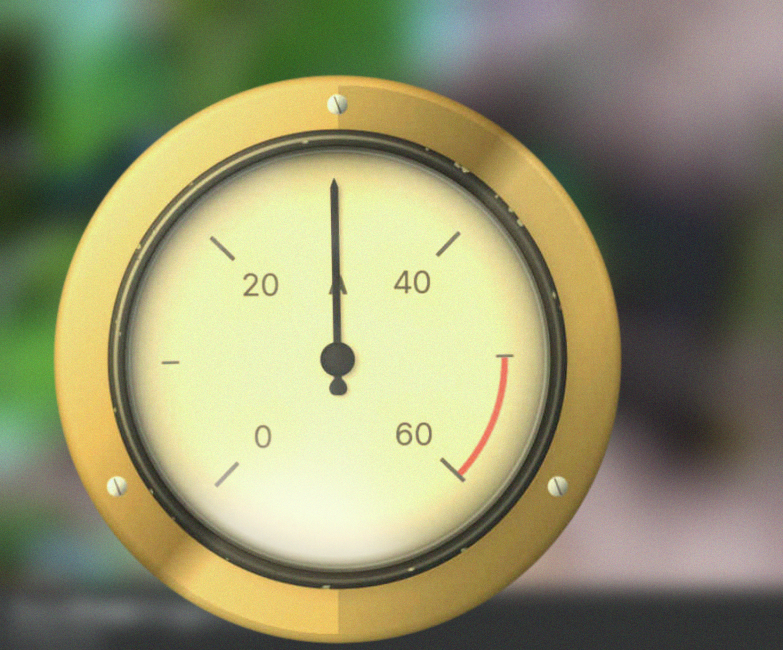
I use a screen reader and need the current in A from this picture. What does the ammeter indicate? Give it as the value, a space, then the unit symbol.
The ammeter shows 30 A
